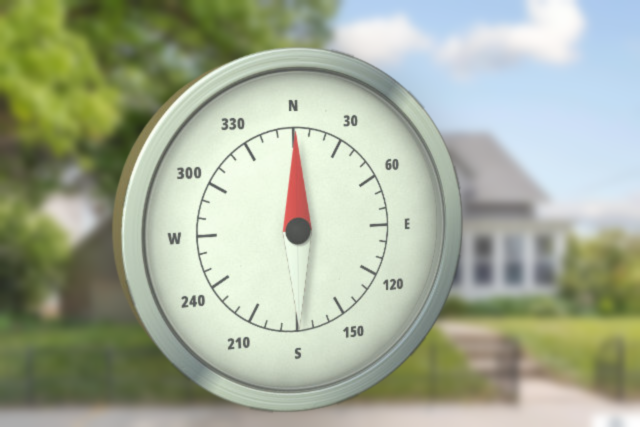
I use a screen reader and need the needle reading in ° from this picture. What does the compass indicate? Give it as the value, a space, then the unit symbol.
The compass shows 0 °
